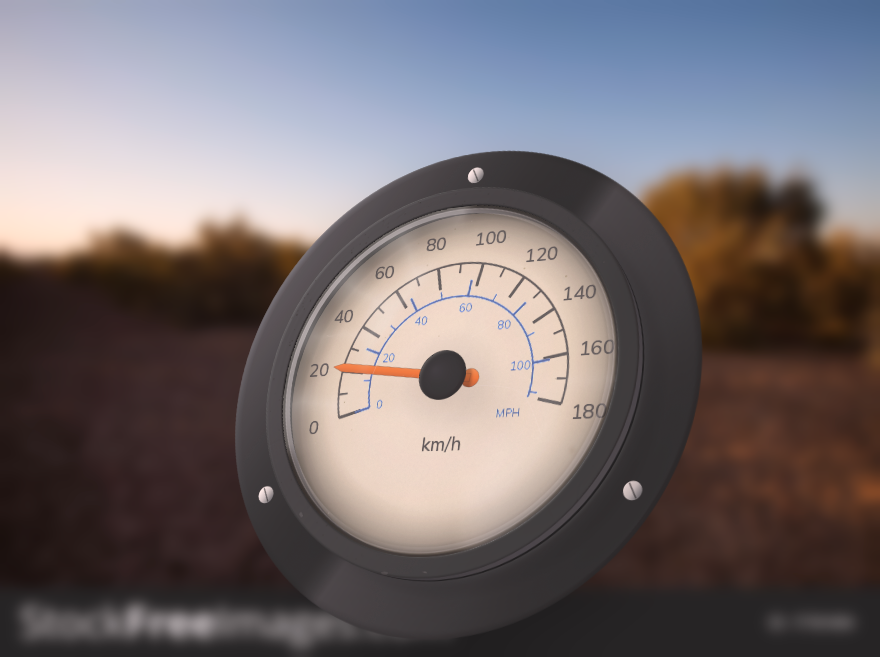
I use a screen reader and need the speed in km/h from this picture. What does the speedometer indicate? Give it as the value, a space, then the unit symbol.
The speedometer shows 20 km/h
